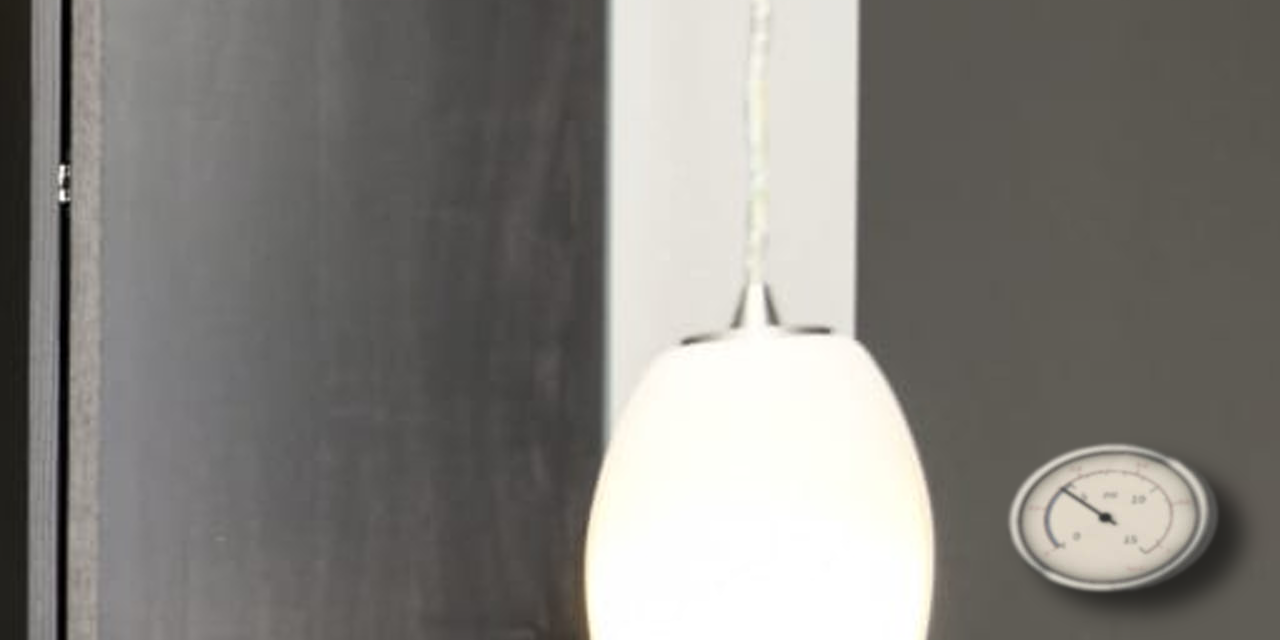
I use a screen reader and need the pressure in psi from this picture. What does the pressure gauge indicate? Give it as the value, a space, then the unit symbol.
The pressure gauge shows 4.5 psi
